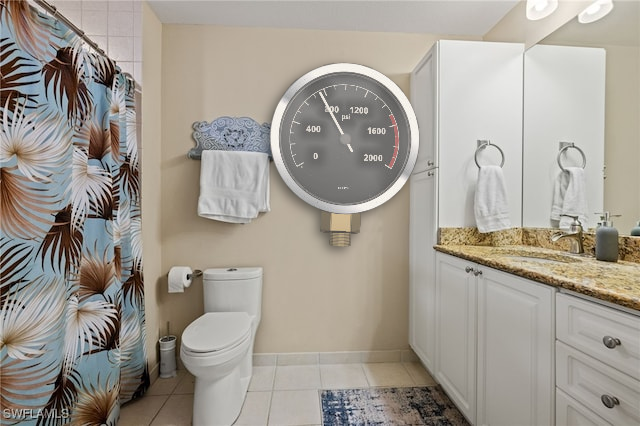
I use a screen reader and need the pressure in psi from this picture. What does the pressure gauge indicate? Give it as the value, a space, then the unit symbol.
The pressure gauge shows 750 psi
